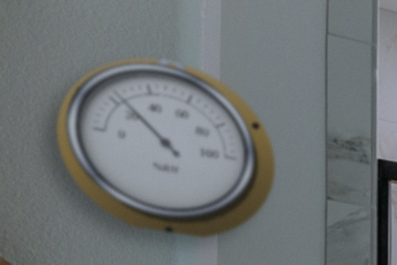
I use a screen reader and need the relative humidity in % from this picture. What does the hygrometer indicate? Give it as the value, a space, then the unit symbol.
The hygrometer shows 24 %
